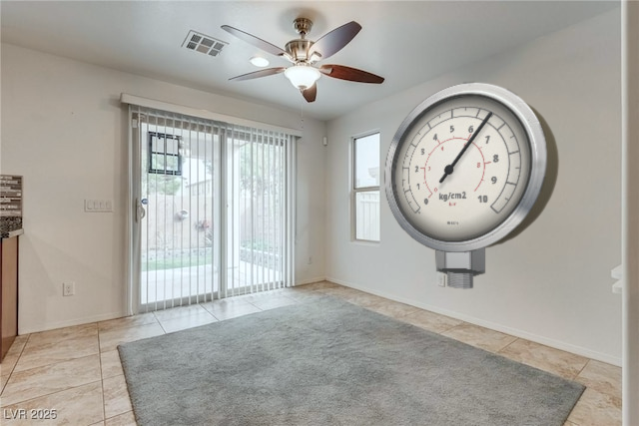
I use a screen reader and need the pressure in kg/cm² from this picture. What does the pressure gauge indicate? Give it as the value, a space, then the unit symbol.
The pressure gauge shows 6.5 kg/cm²
